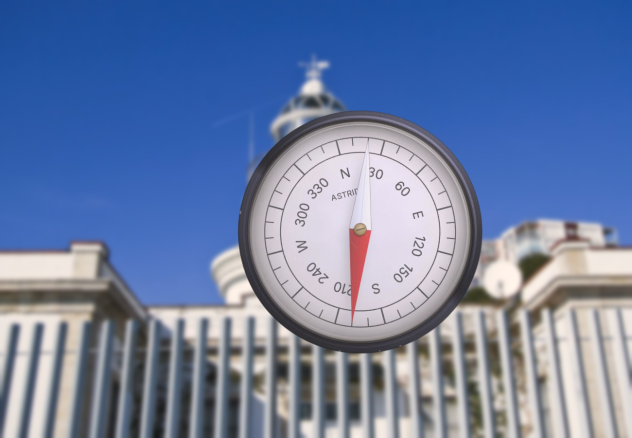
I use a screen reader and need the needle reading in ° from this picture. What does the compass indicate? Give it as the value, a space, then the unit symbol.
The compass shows 200 °
